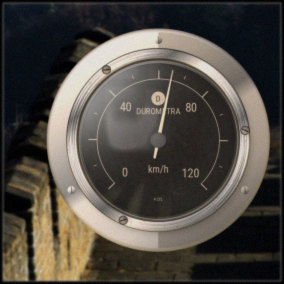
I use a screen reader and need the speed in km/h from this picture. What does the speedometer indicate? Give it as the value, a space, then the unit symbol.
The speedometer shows 65 km/h
